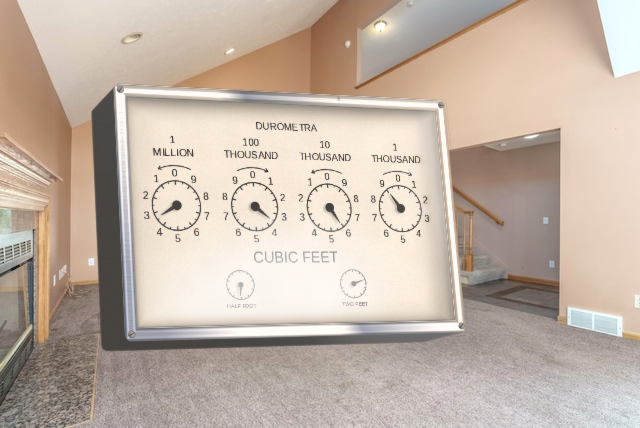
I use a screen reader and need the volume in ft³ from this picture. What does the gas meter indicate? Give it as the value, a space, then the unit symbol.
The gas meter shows 335900 ft³
